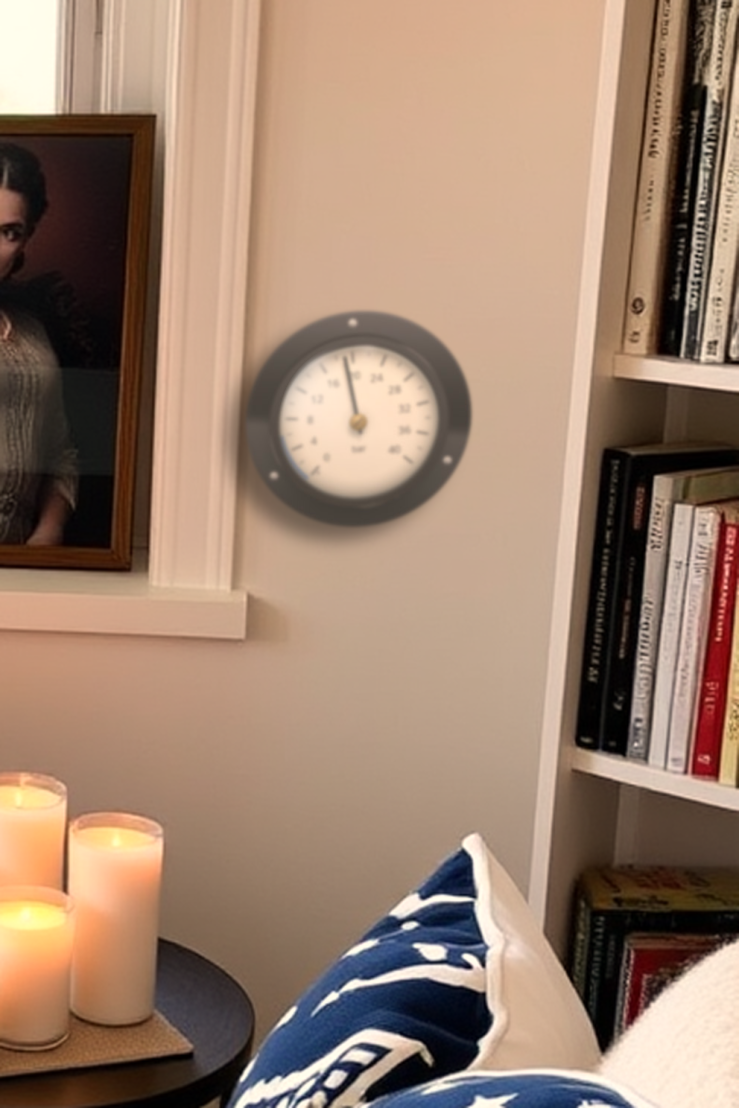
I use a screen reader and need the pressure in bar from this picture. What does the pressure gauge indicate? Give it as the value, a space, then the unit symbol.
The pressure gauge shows 19 bar
